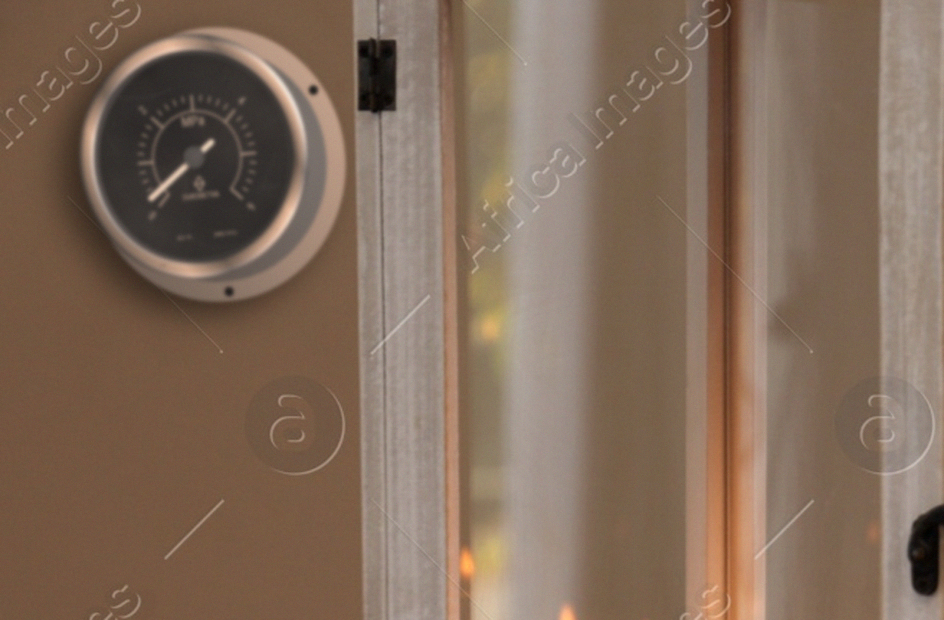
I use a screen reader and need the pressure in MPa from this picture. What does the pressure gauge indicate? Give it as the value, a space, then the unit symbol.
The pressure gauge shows 0.2 MPa
